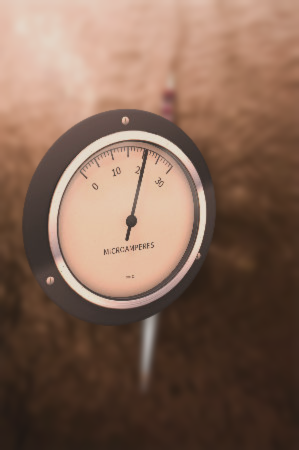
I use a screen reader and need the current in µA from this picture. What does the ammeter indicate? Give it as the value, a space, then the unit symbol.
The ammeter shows 20 µA
